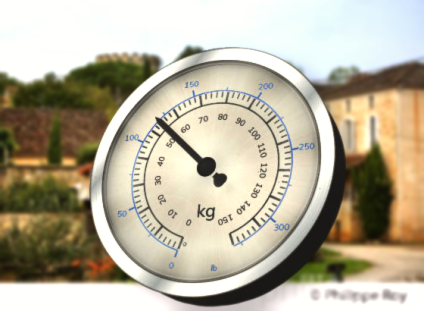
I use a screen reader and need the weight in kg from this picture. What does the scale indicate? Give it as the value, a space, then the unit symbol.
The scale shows 54 kg
